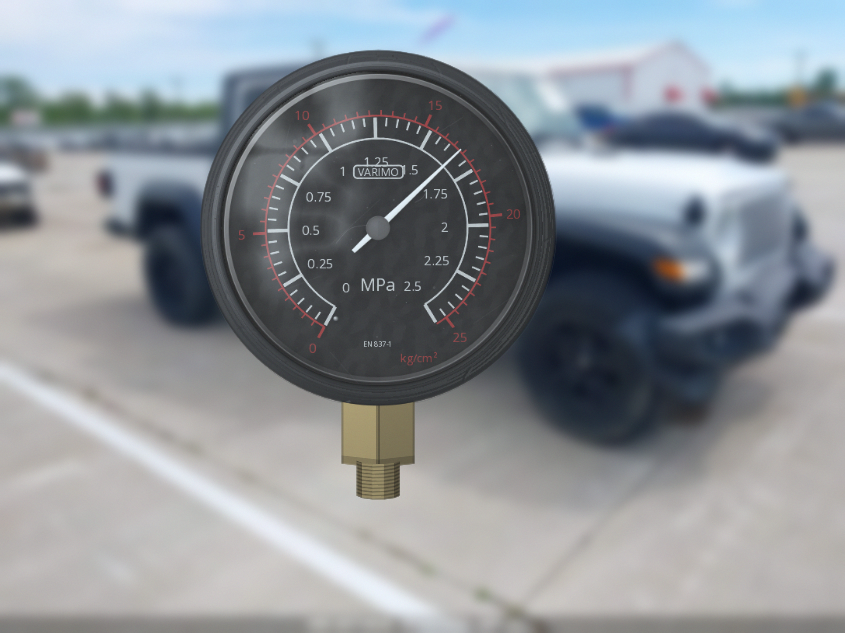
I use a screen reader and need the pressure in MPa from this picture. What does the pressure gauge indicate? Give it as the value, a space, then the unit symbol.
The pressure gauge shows 1.65 MPa
